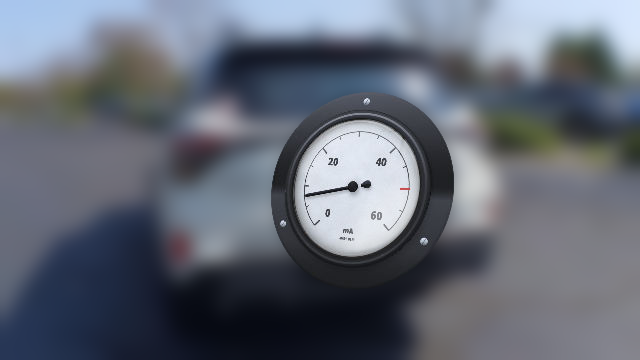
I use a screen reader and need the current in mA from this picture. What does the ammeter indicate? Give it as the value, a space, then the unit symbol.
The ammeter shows 7.5 mA
